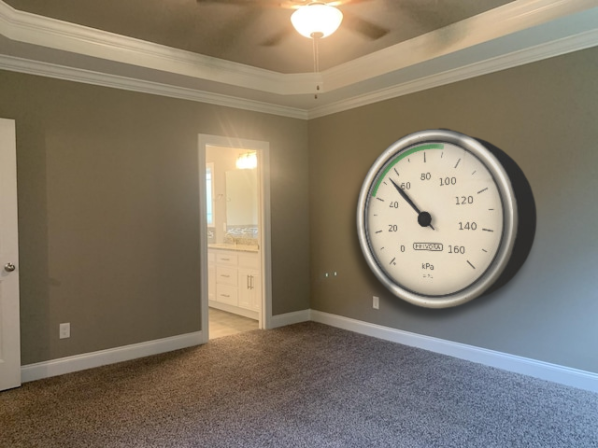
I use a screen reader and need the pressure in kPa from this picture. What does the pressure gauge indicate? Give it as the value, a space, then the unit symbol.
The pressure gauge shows 55 kPa
